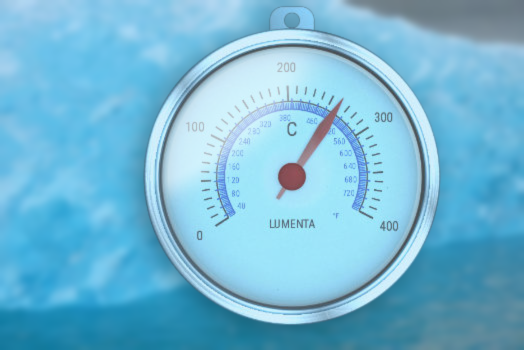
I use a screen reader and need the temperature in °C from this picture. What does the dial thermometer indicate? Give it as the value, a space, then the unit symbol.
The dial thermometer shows 260 °C
